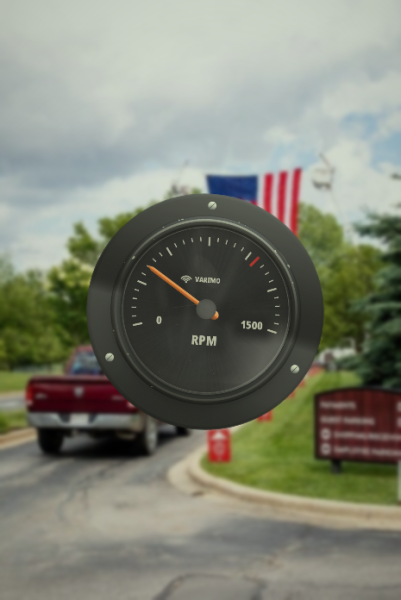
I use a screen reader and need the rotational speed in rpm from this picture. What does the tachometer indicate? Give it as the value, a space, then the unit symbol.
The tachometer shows 350 rpm
